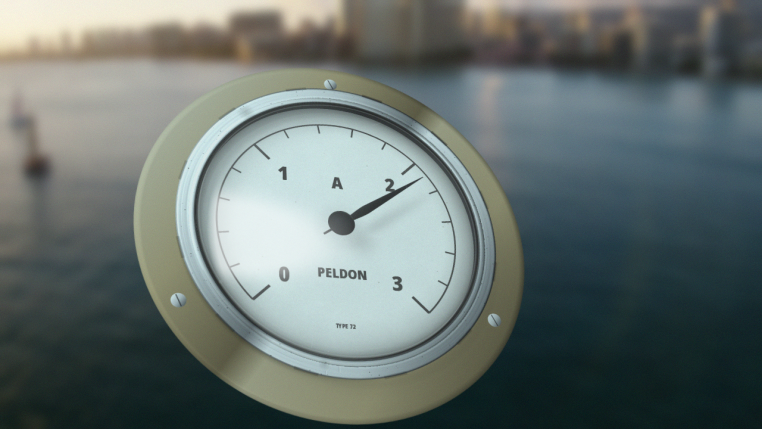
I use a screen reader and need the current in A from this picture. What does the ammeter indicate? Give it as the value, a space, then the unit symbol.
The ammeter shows 2.1 A
